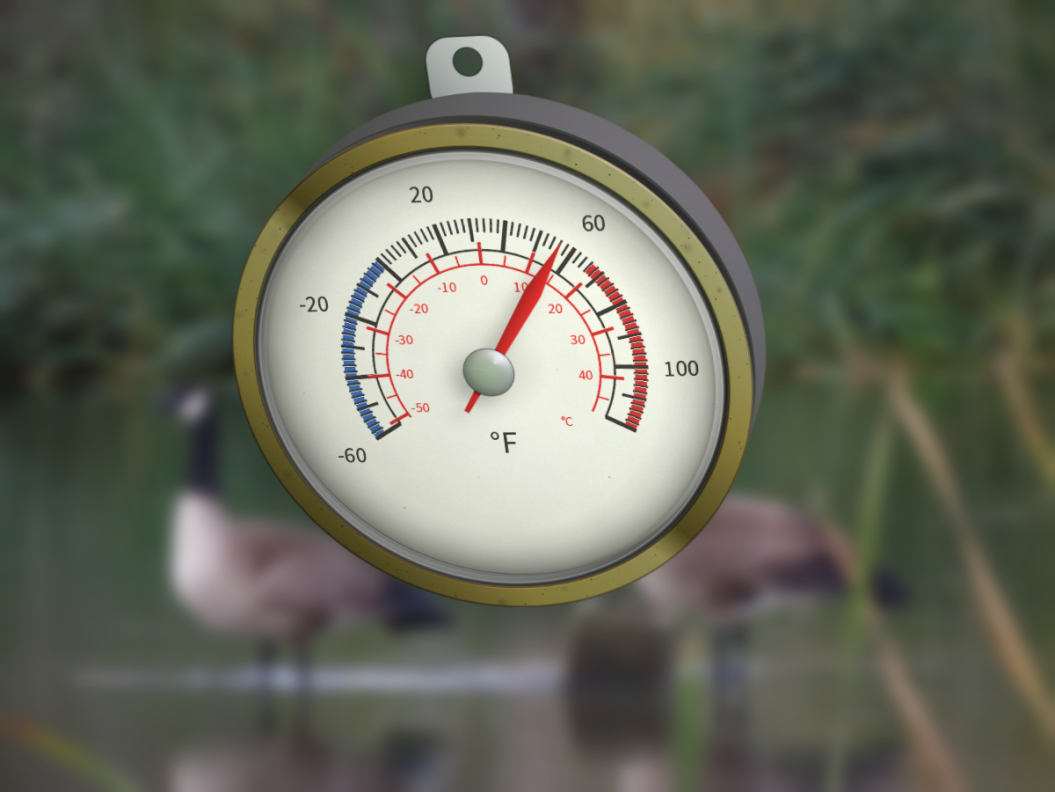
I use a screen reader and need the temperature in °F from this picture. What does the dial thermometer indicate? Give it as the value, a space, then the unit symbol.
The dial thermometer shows 56 °F
